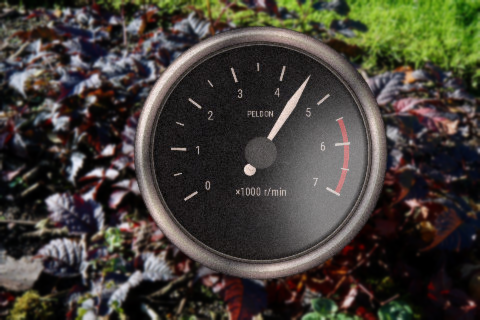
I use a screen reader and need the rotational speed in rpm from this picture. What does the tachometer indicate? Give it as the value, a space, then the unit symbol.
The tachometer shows 4500 rpm
